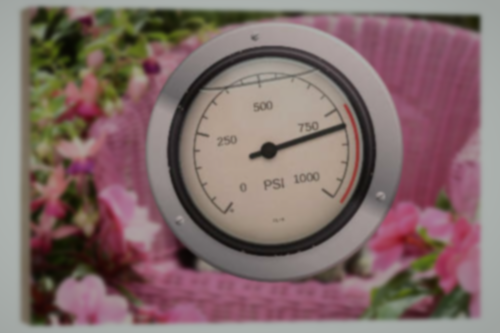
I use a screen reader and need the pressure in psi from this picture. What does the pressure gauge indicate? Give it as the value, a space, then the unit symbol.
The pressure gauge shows 800 psi
